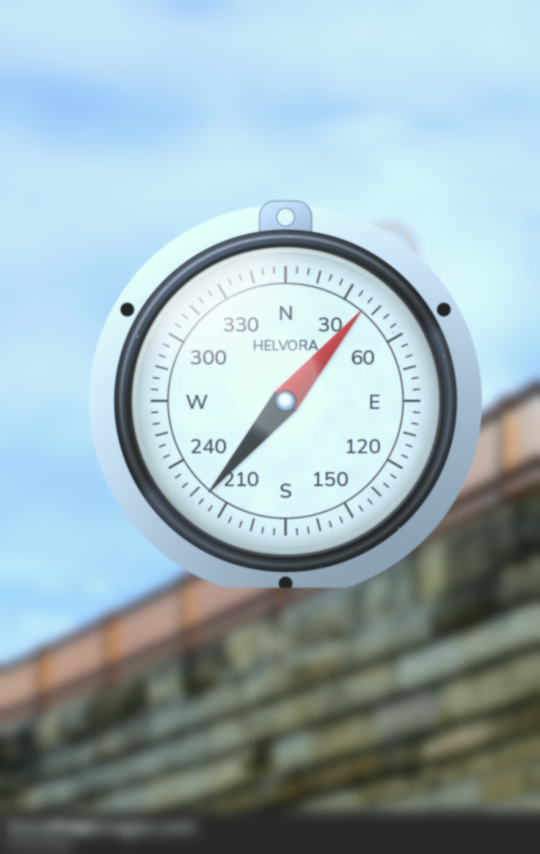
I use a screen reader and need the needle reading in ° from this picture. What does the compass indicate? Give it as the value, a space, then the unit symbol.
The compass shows 40 °
